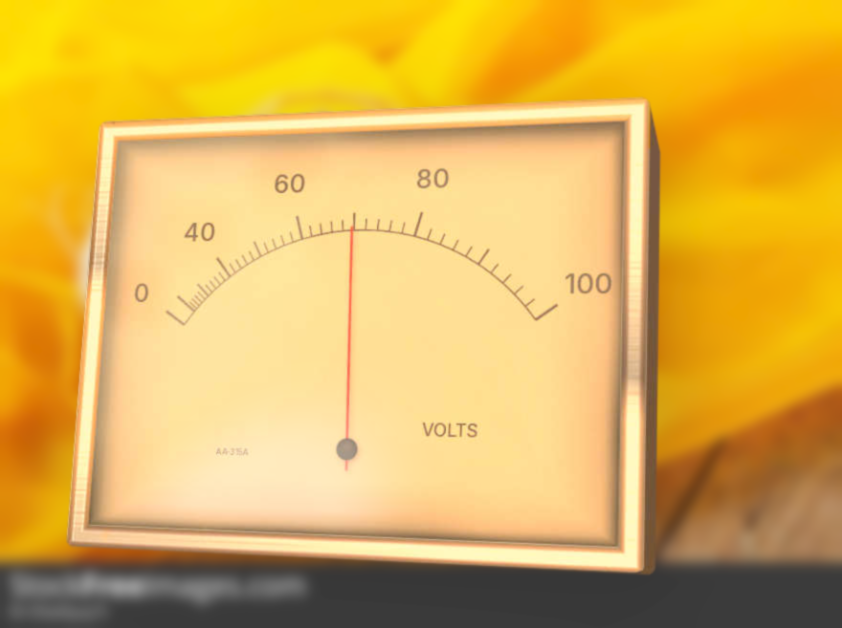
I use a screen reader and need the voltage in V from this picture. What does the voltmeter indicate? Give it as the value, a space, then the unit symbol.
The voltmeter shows 70 V
